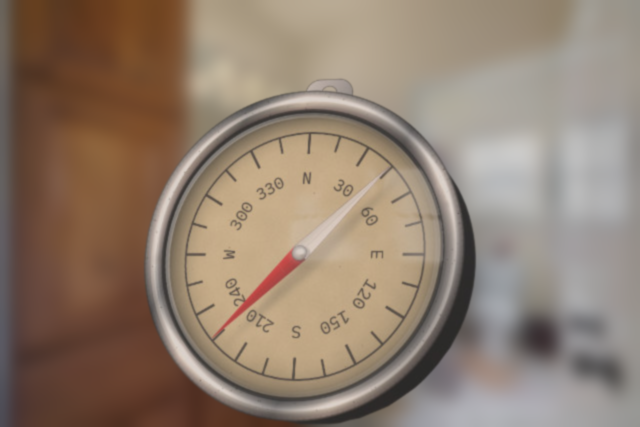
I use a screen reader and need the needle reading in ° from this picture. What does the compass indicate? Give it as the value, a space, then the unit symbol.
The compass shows 225 °
